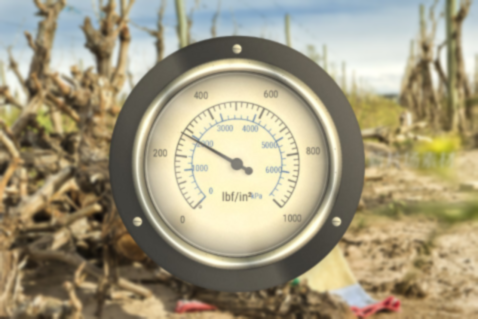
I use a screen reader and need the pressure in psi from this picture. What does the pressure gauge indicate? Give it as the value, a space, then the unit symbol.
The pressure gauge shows 280 psi
